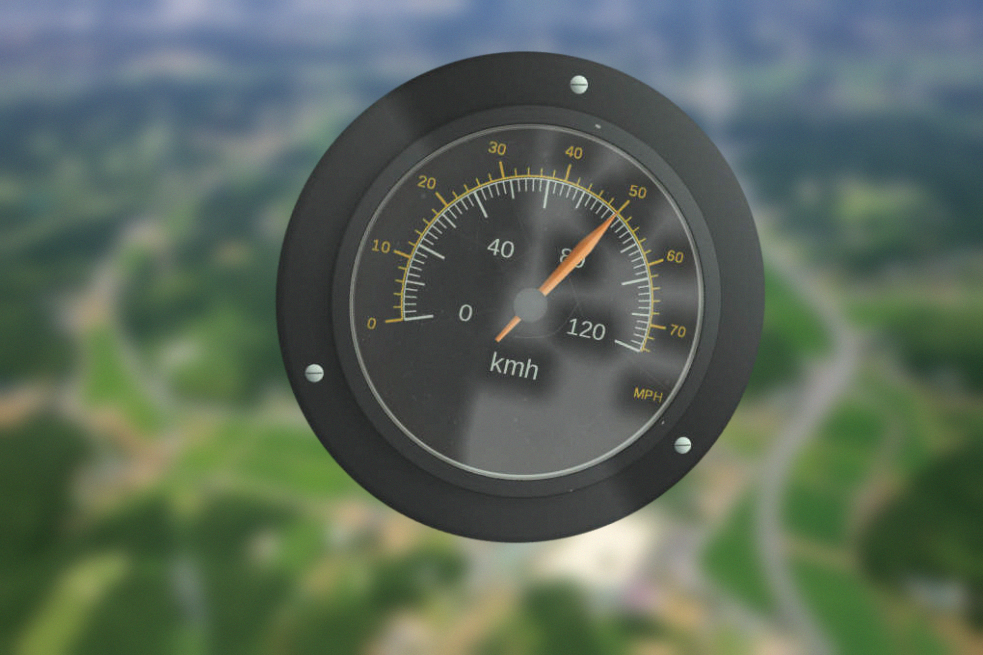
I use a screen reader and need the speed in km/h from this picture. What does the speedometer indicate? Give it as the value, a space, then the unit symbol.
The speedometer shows 80 km/h
